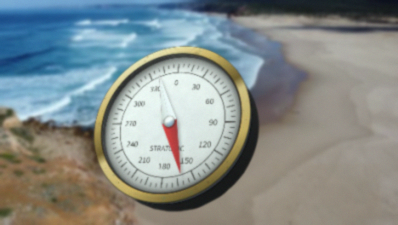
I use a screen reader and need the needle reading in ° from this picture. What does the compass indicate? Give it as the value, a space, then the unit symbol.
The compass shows 160 °
